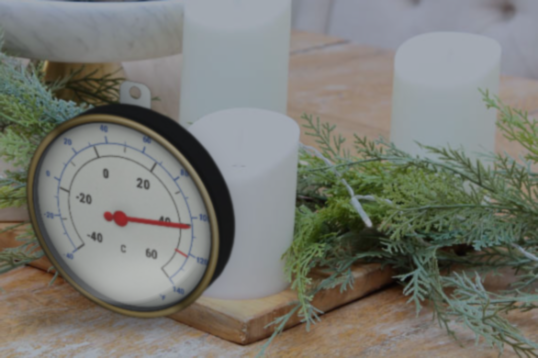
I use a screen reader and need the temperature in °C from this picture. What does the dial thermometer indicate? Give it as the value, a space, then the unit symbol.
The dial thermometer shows 40 °C
